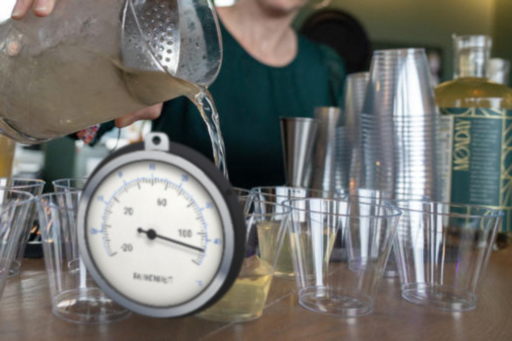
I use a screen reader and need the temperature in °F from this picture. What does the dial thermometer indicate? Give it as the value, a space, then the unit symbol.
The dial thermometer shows 110 °F
